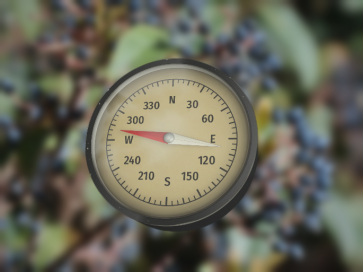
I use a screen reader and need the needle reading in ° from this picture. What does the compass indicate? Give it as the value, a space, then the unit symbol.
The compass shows 280 °
